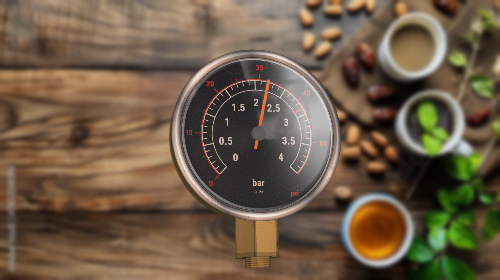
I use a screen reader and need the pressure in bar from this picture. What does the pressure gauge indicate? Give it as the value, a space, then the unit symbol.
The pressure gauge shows 2.2 bar
